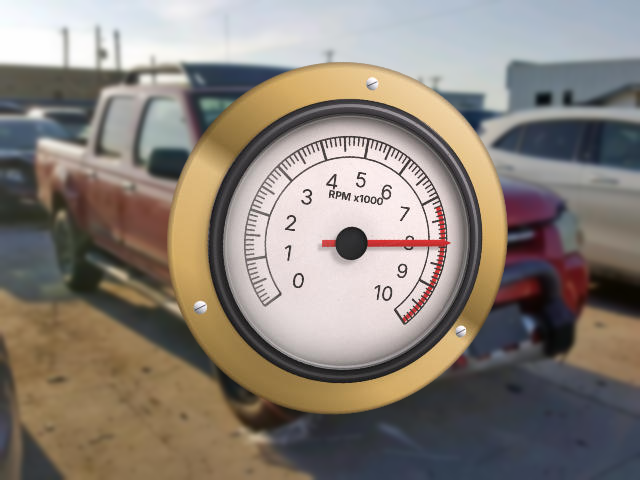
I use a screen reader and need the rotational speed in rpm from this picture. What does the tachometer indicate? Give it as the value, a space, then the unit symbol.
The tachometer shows 8000 rpm
